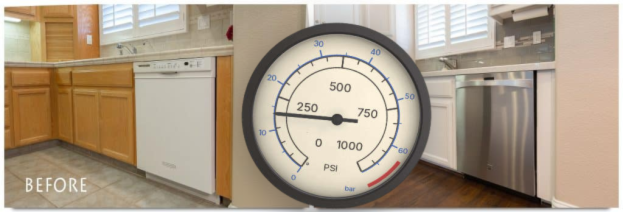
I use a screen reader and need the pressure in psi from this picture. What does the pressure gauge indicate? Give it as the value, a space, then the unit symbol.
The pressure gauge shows 200 psi
